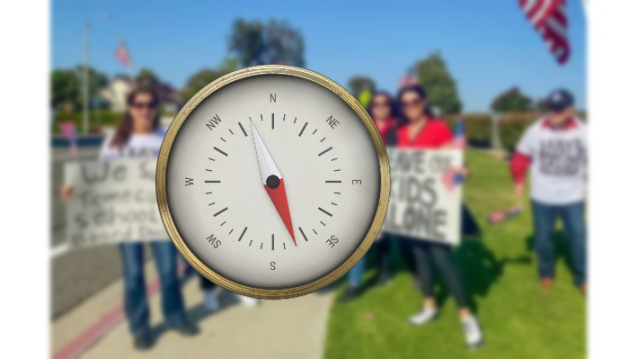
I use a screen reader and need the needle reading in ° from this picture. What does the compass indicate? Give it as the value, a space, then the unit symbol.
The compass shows 160 °
